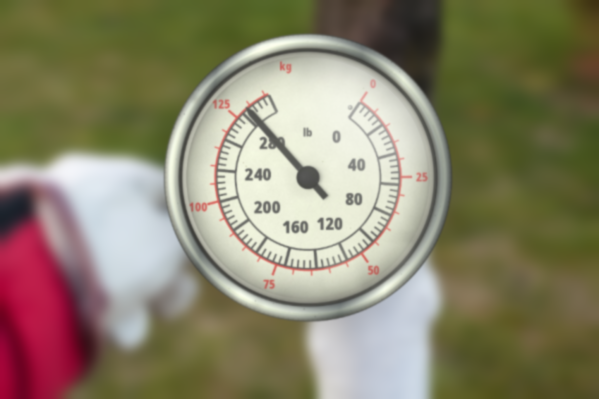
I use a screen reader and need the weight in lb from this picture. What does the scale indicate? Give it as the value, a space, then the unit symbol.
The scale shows 284 lb
